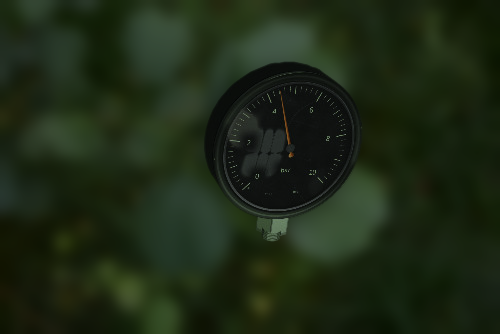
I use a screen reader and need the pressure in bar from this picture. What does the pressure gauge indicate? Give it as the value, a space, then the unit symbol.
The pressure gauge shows 4.4 bar
